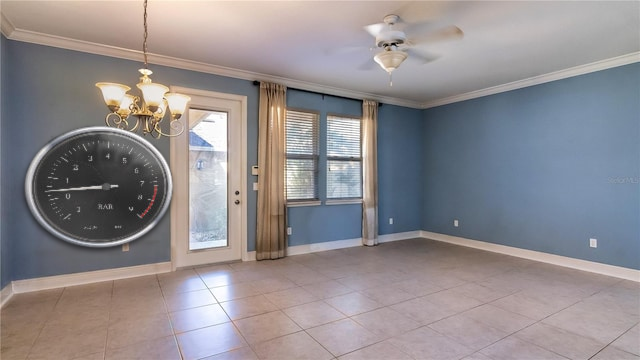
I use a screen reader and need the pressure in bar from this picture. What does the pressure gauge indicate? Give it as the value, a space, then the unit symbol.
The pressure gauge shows 0.4 bar
